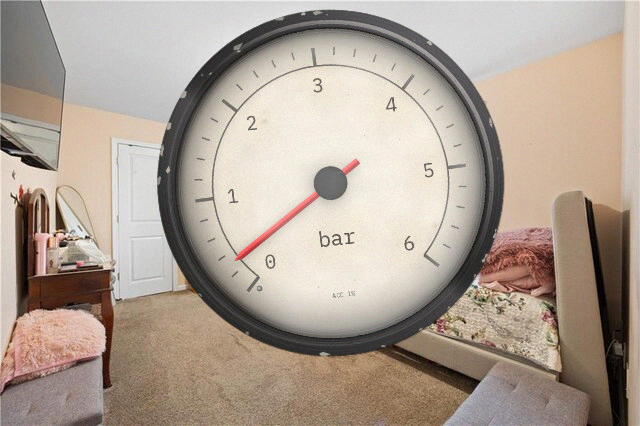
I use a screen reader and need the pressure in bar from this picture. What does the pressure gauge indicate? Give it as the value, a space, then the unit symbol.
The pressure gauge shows 0.3 bar
